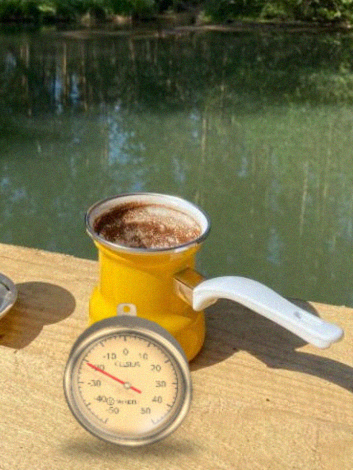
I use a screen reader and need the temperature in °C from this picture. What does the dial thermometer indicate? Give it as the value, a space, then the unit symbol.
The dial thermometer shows -20 °C
